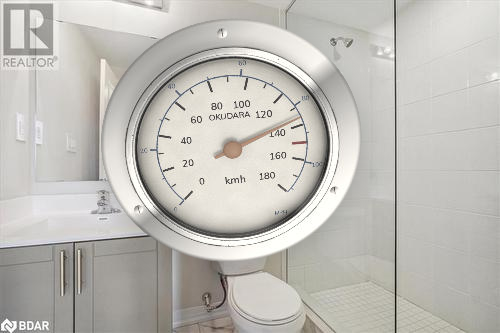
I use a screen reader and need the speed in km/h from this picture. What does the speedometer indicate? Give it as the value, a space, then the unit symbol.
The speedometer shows 135 km/h
